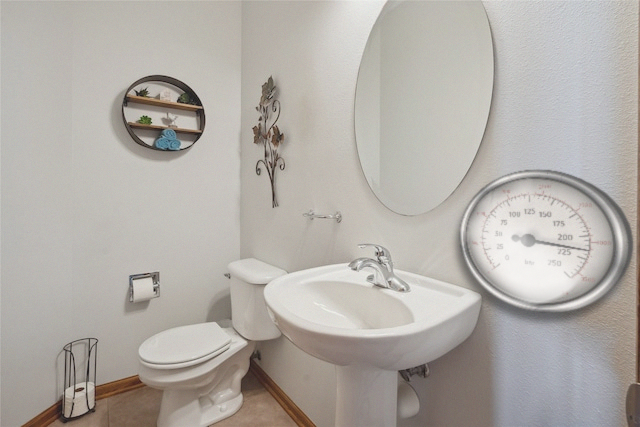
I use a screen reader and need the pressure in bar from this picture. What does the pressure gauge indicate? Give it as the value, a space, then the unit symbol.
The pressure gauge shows 215 bar
